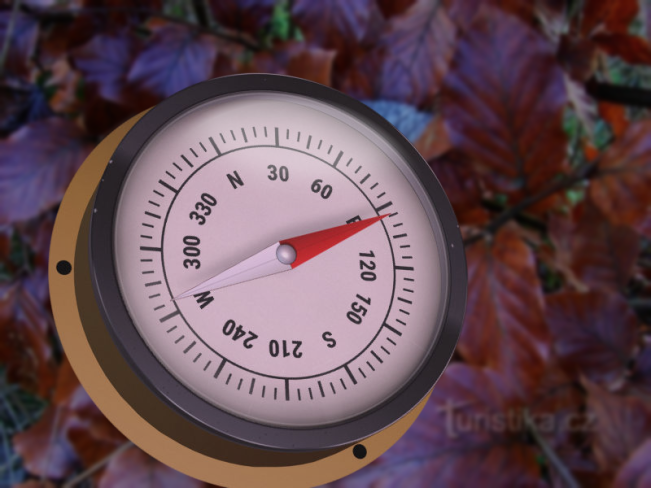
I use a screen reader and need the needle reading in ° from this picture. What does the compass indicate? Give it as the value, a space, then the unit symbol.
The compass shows 95 °
